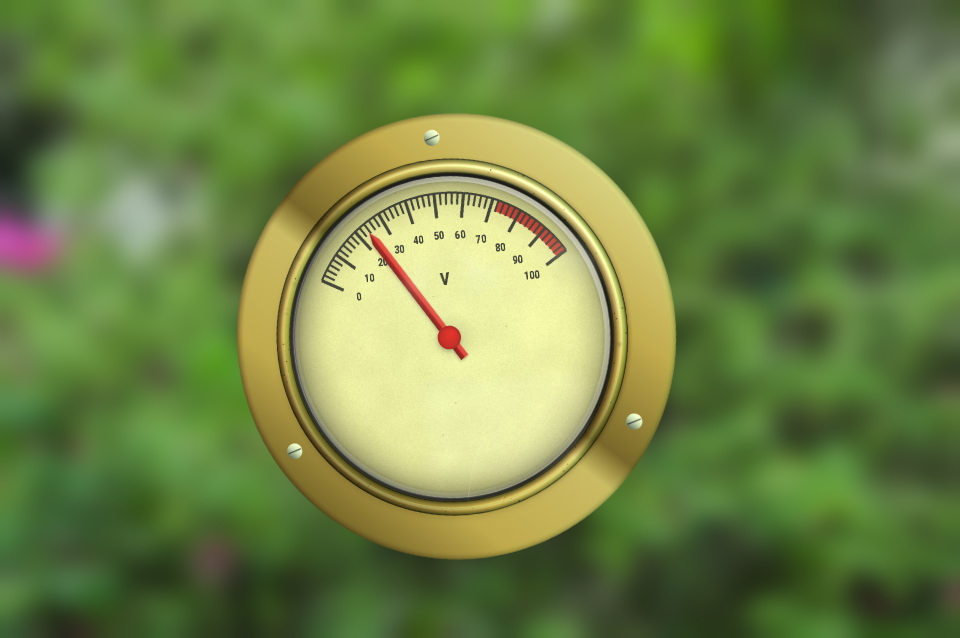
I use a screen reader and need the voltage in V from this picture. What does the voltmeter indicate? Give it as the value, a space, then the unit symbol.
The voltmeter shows 24 V
